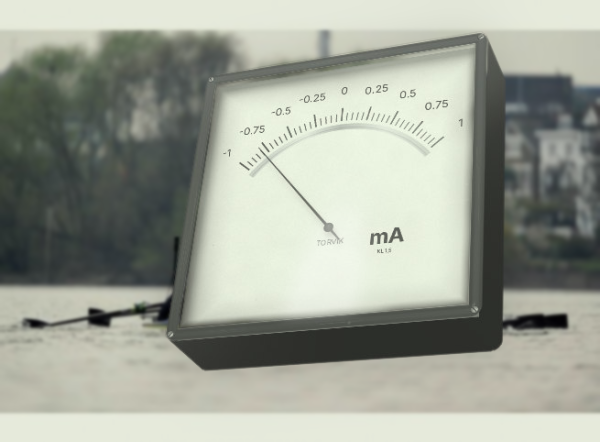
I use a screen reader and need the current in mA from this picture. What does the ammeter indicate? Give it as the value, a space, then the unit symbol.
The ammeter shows -0.8 mA
